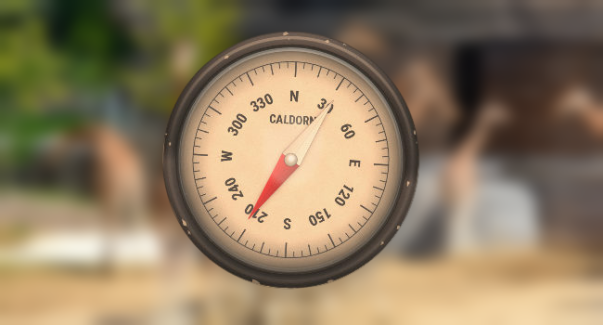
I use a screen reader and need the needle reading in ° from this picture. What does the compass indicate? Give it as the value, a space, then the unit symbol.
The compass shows 212.5 °
